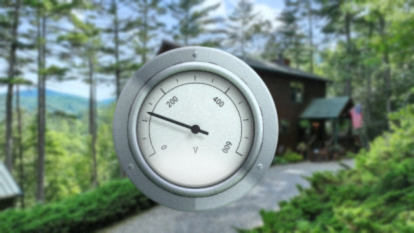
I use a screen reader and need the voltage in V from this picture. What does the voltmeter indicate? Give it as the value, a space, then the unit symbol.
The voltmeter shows 125 V
